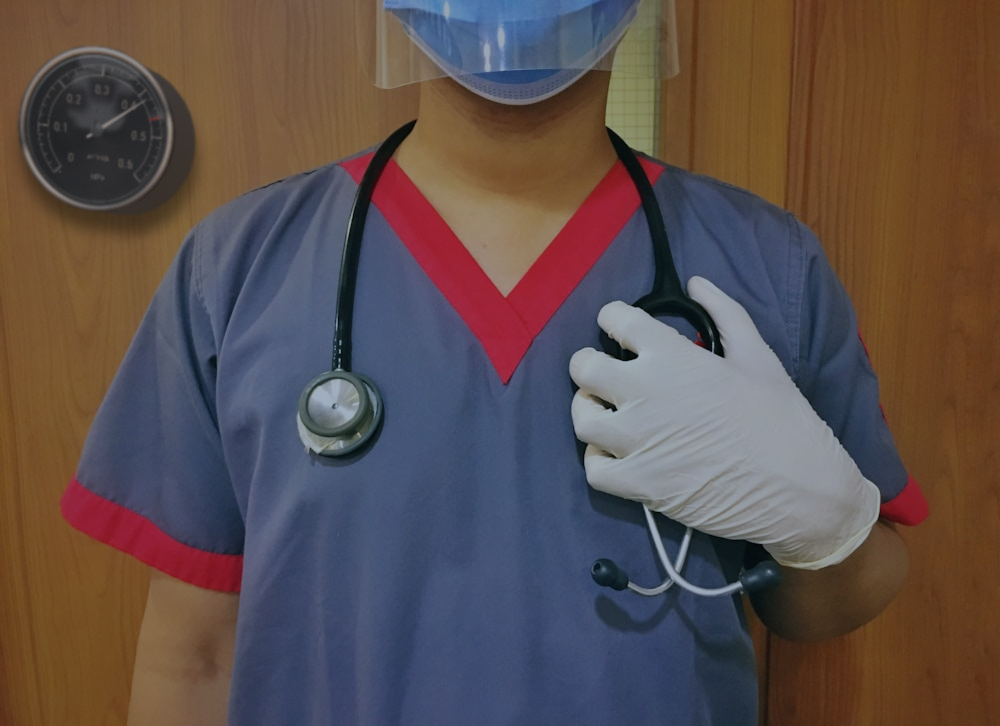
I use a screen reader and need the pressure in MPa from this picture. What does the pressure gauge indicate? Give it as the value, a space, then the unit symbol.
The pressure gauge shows 0.42 MPa
